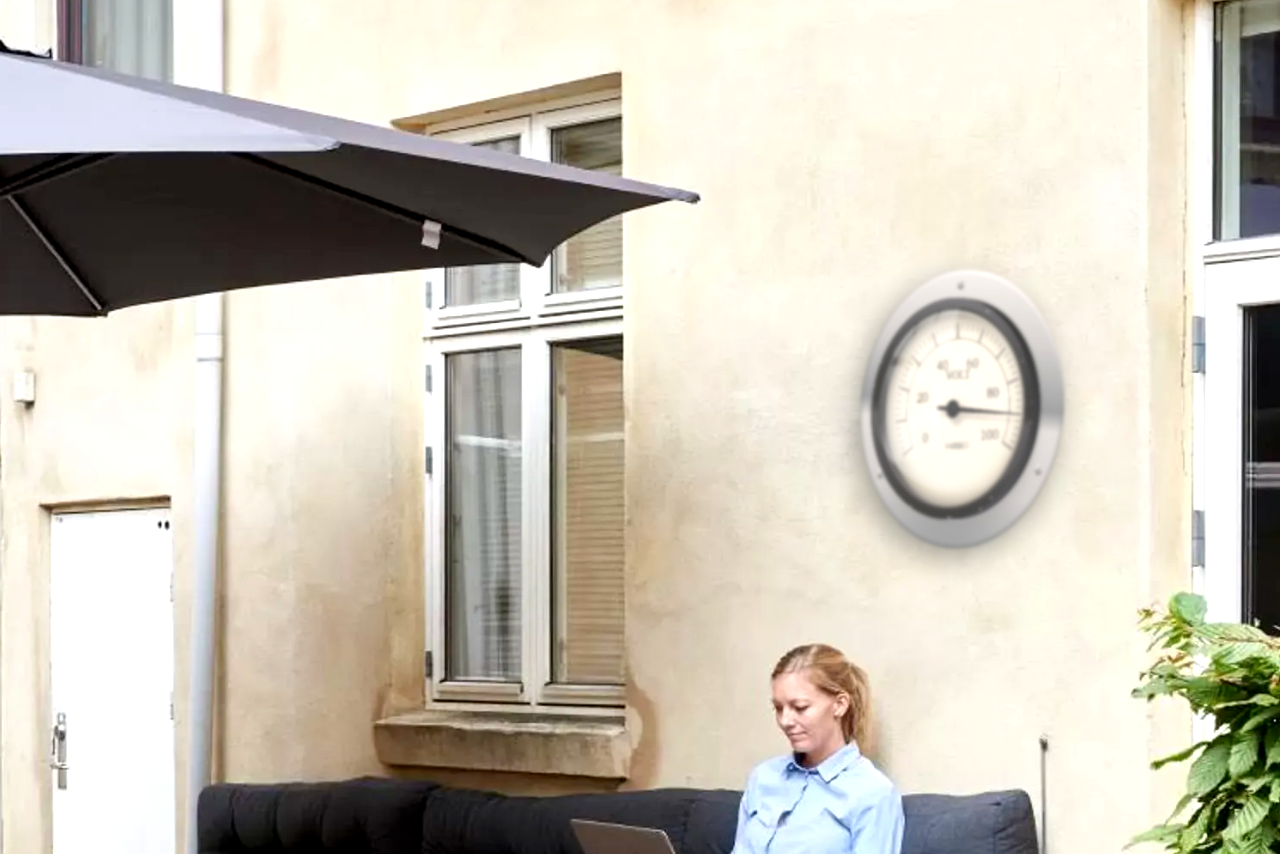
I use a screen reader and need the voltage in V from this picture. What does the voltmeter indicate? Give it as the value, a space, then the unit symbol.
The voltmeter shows 90 V
